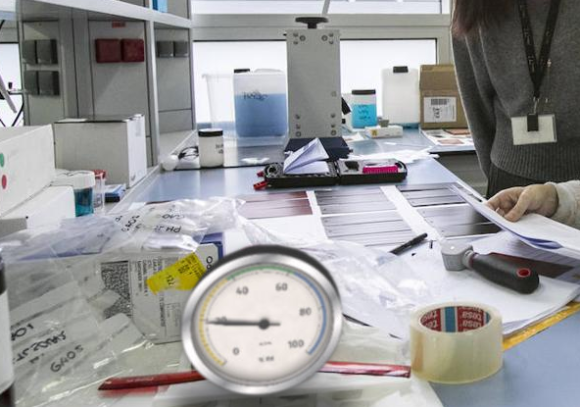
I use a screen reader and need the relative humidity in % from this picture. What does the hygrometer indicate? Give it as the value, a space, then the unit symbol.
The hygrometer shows 20 %
